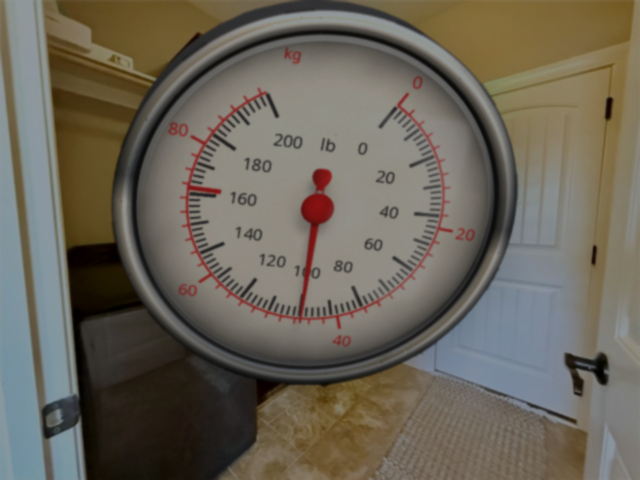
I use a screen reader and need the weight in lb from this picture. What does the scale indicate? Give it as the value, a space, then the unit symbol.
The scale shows 100 lb
